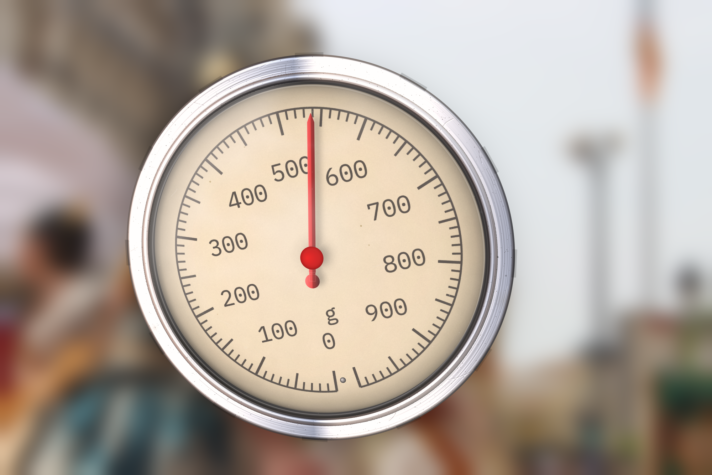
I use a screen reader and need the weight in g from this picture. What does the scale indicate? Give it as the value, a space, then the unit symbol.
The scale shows 540 g
